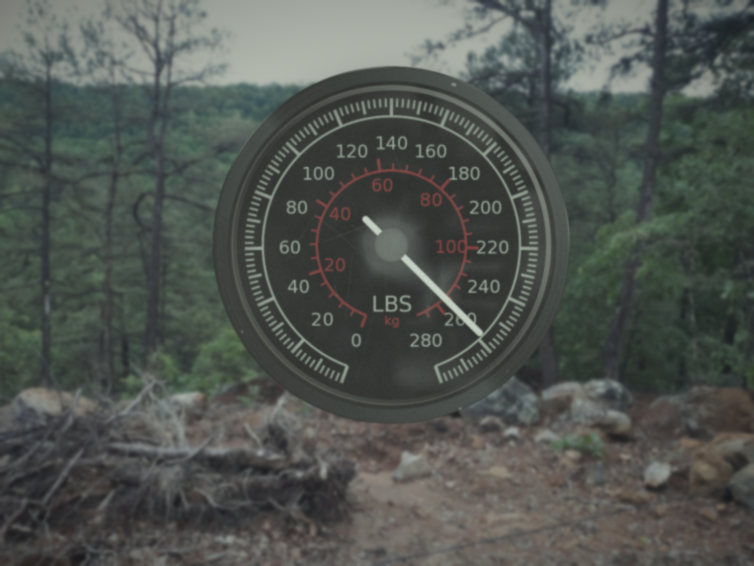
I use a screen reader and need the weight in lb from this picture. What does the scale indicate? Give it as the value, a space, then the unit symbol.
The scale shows 258 lb
